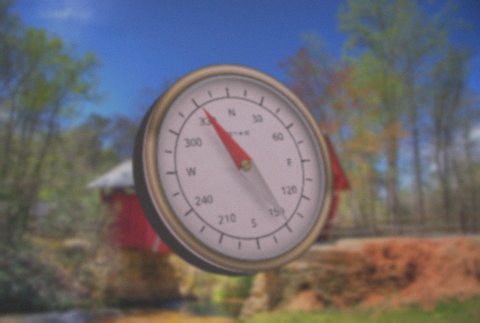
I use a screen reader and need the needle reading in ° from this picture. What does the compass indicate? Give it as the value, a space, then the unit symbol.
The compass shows 330 °
